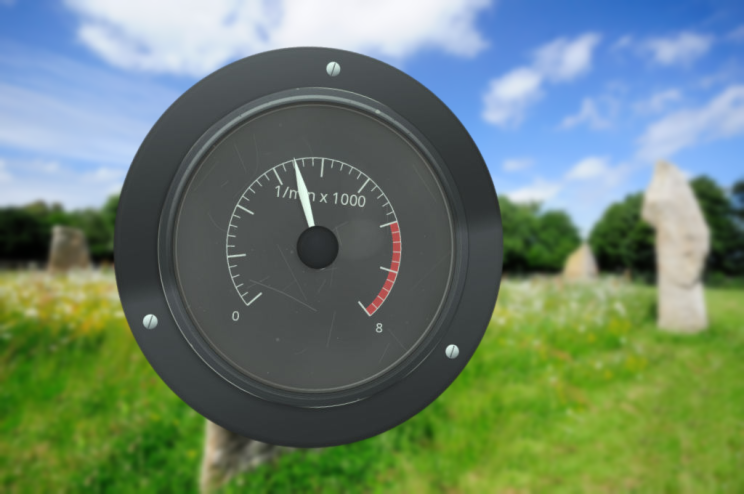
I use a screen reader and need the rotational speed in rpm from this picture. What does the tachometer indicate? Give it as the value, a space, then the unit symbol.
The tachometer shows 3400 rpm
